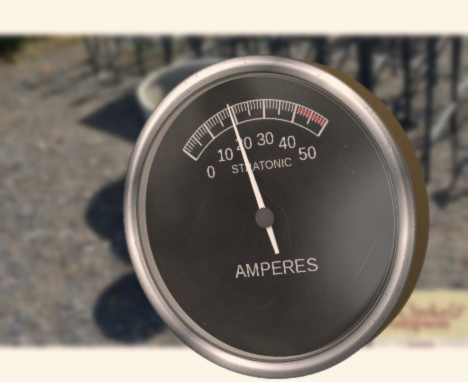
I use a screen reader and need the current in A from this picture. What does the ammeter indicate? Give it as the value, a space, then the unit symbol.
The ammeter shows 20 A
